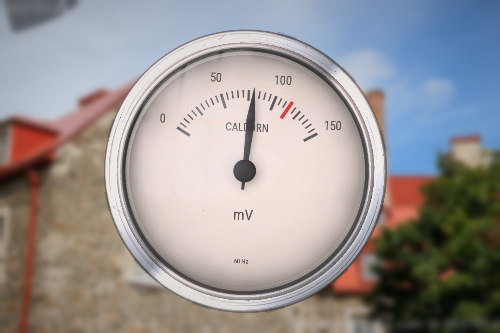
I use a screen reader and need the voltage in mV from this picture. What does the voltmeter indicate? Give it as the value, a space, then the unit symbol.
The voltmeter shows 80 mV
